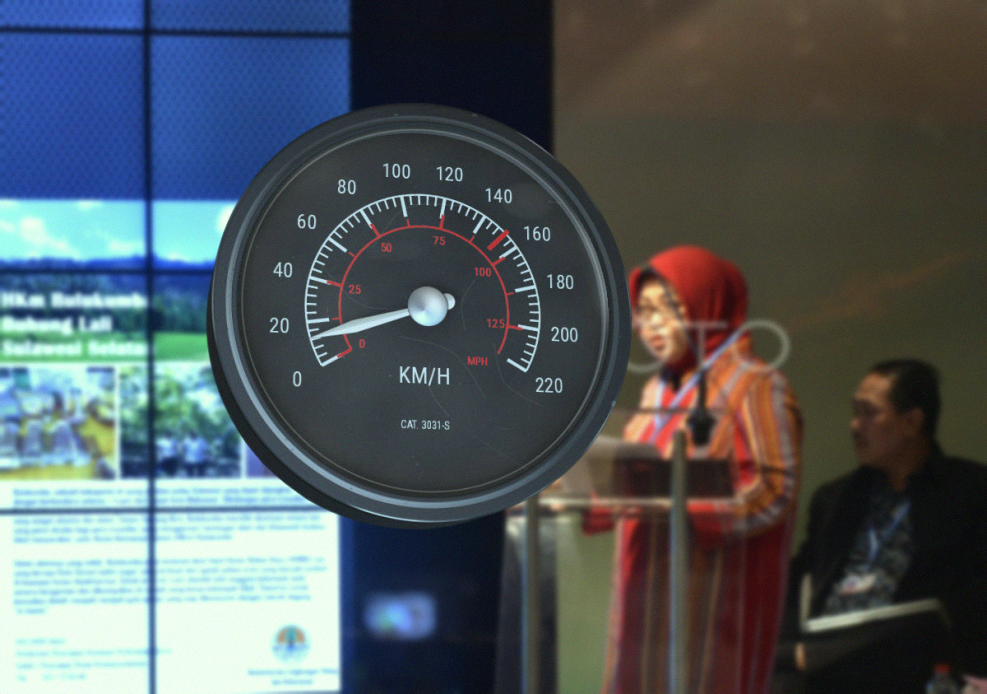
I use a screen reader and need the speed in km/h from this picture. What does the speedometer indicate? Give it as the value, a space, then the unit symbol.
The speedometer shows 12 km/h
